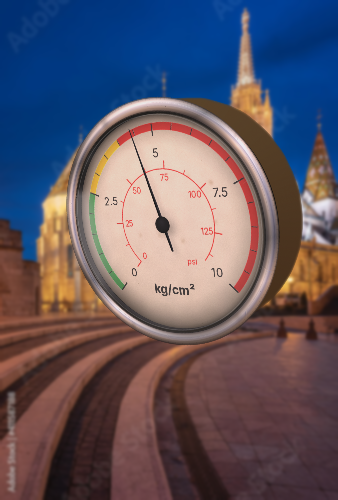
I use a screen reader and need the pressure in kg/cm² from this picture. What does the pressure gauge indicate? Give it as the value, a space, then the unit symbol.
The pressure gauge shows 4.5 kg/cm²
